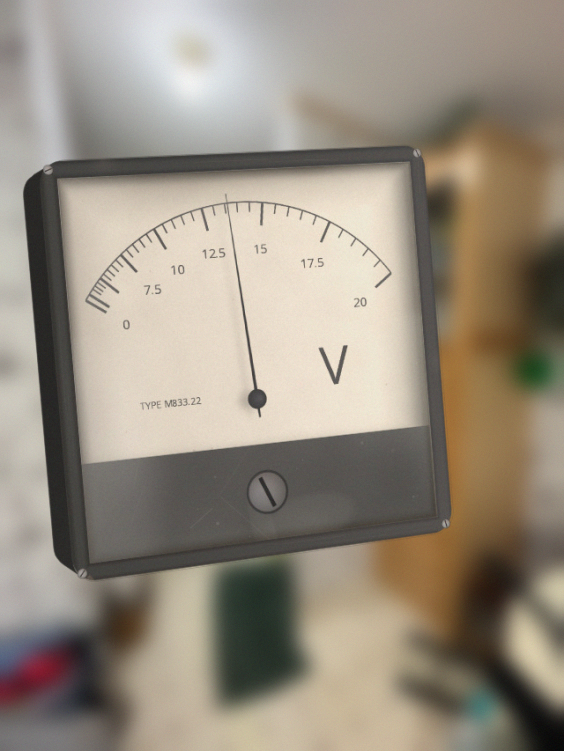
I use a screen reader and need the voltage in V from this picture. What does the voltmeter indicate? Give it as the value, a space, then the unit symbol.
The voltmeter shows 13.5 V
